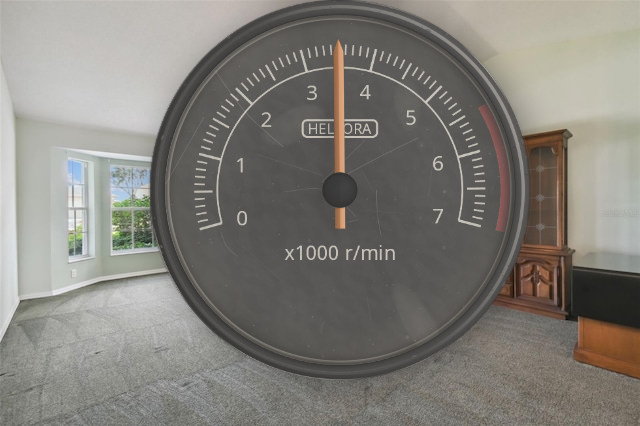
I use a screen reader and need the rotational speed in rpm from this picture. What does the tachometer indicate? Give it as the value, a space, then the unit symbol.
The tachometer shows 3500 rpm
